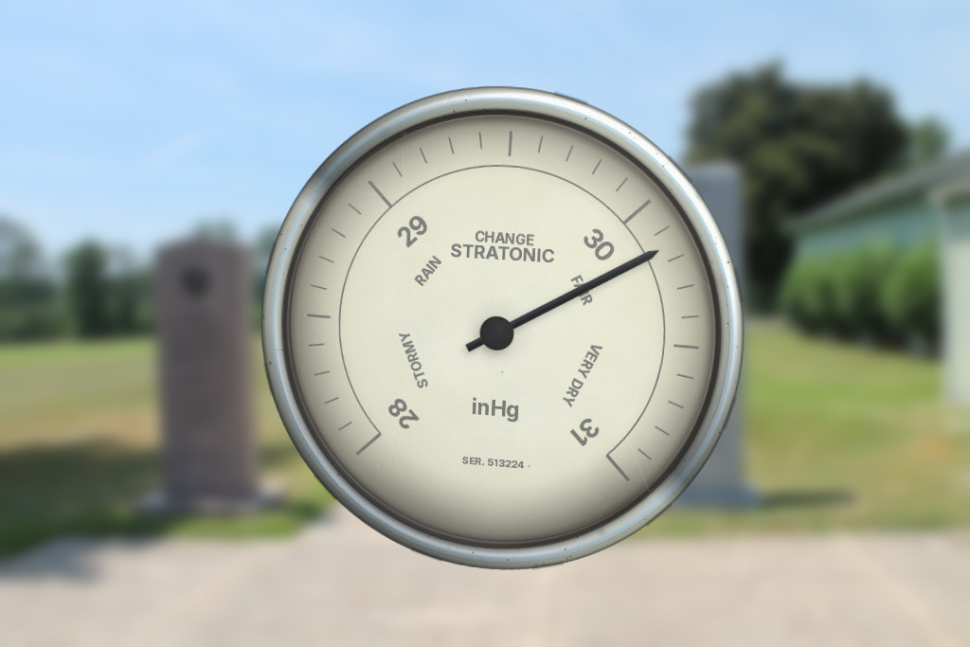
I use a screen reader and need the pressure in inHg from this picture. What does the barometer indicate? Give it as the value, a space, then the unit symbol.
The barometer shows 30.15 inHg
